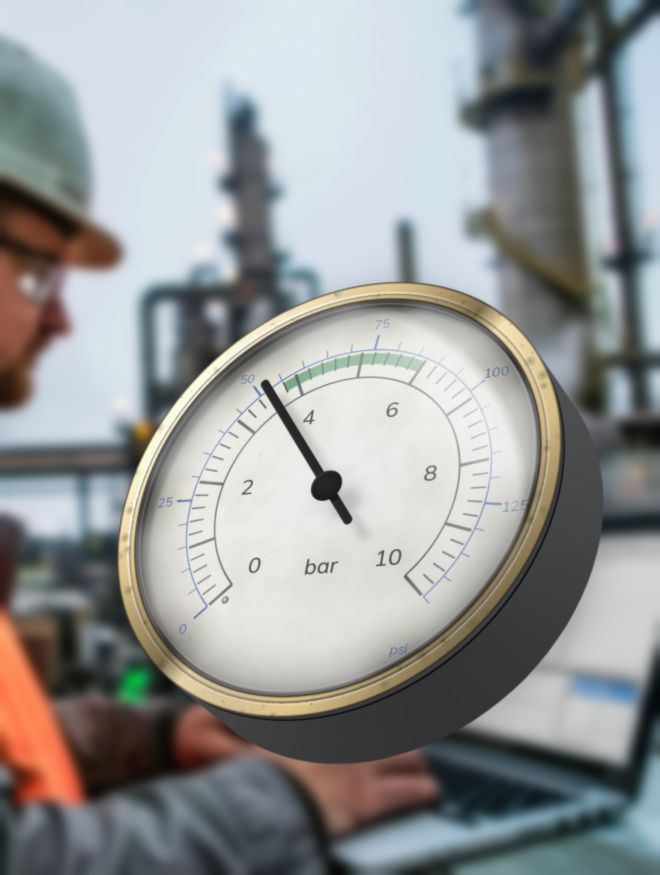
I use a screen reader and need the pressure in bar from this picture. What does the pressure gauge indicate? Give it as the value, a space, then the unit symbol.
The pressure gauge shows 3.6 bar
